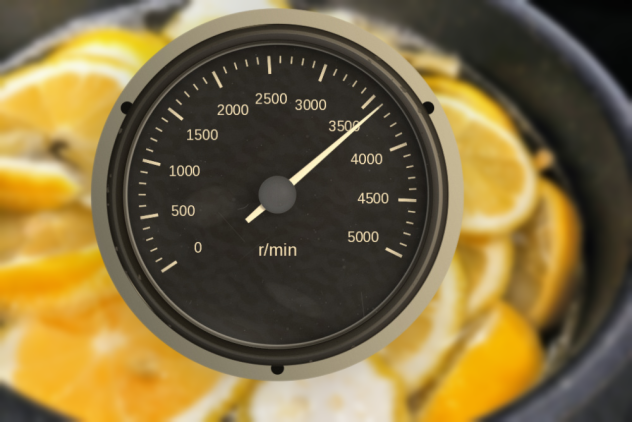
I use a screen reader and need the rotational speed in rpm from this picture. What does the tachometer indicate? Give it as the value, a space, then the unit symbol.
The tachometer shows 3600 rpm
